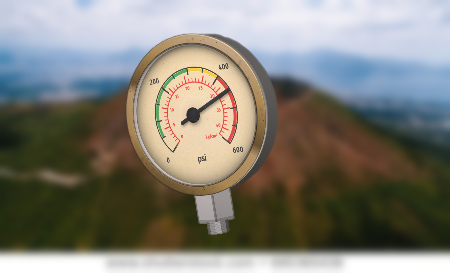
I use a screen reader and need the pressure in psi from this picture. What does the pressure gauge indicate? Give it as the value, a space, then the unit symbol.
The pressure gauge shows 450 psi
